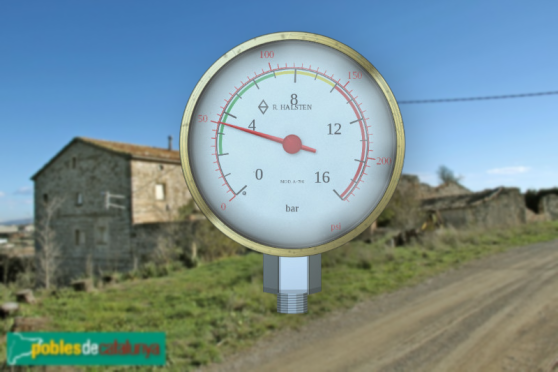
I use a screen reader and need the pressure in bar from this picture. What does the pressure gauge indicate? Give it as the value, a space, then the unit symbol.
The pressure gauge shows 3.5 bar
